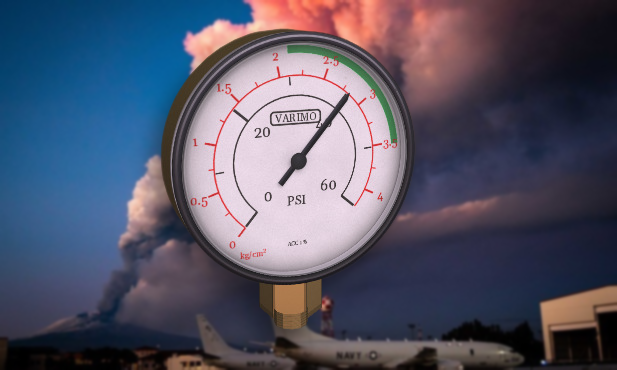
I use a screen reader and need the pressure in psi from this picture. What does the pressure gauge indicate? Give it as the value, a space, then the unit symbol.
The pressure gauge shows 40 psi
